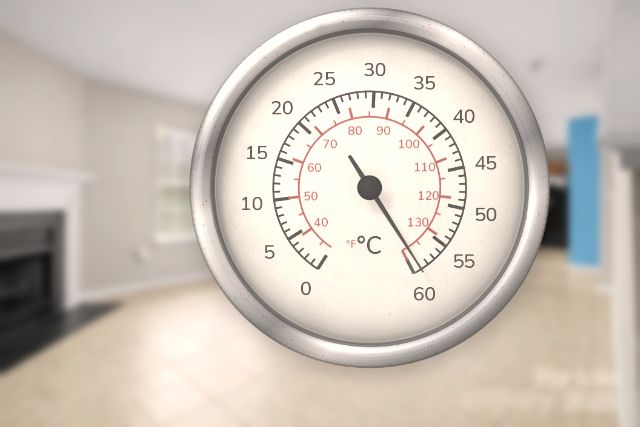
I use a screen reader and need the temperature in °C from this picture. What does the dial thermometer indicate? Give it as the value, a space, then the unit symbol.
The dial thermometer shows 59 °C
